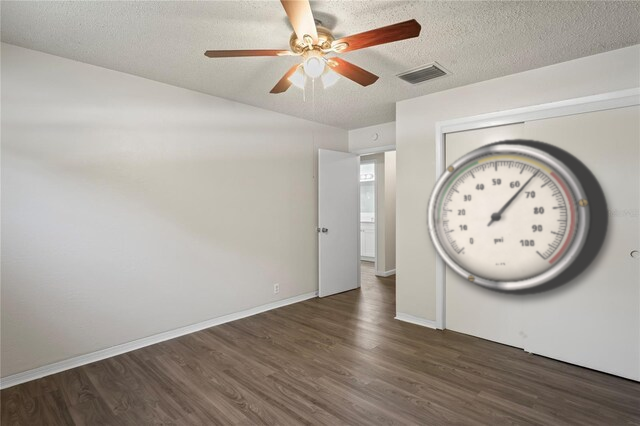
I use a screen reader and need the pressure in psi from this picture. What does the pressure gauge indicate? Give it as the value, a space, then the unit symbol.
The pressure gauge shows 65 psi
